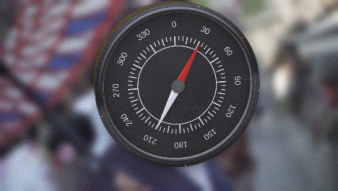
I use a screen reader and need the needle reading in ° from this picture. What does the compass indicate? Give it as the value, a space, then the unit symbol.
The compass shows 30 °
